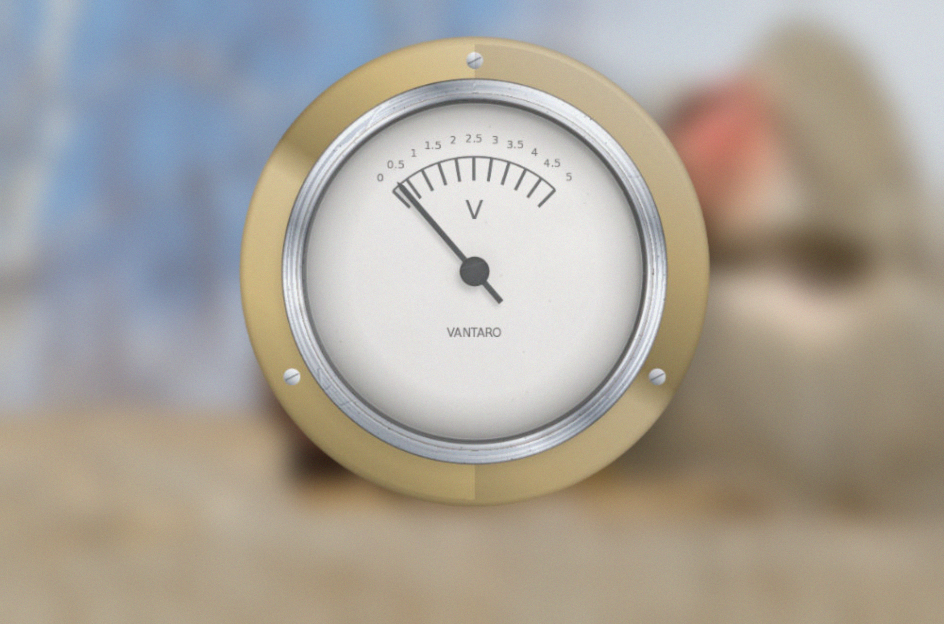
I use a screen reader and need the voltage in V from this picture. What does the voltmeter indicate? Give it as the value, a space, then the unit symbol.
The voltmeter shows 0.25 V
